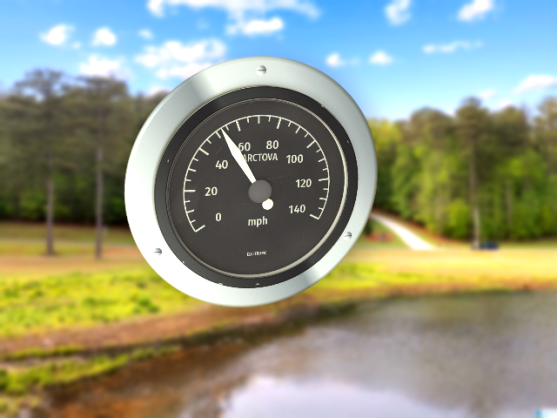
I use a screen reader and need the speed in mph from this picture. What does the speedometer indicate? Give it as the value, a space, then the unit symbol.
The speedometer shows 52.5 mph
